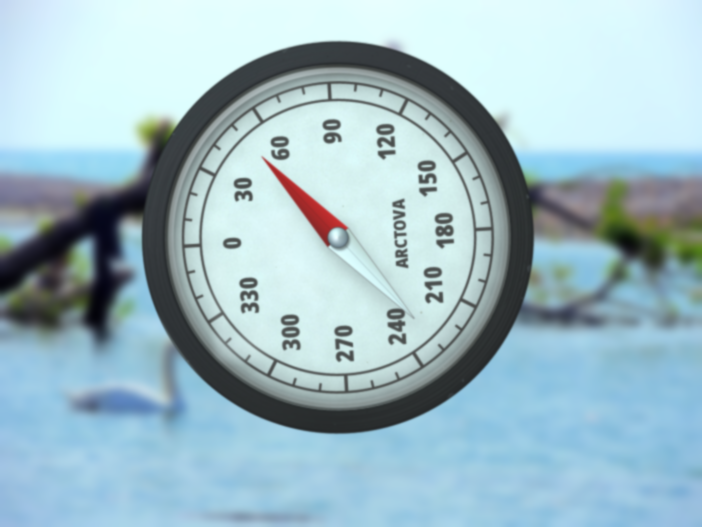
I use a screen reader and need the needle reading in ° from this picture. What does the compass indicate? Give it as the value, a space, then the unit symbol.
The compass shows 50 °
